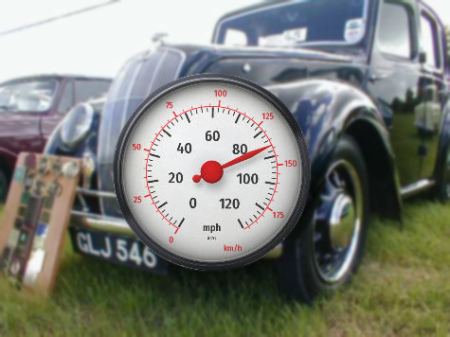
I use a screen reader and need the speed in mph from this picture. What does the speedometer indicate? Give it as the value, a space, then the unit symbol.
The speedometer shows 86 mph
